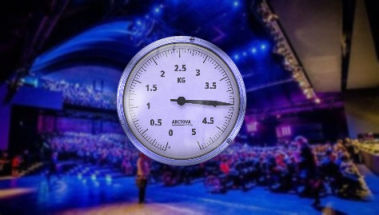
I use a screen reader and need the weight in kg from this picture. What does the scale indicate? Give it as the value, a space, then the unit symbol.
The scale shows 4 kg
